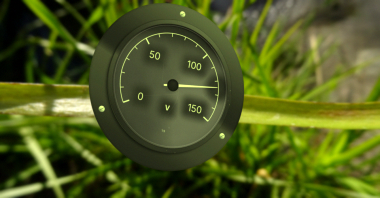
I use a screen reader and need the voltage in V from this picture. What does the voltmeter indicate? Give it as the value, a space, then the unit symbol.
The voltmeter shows 125 V
